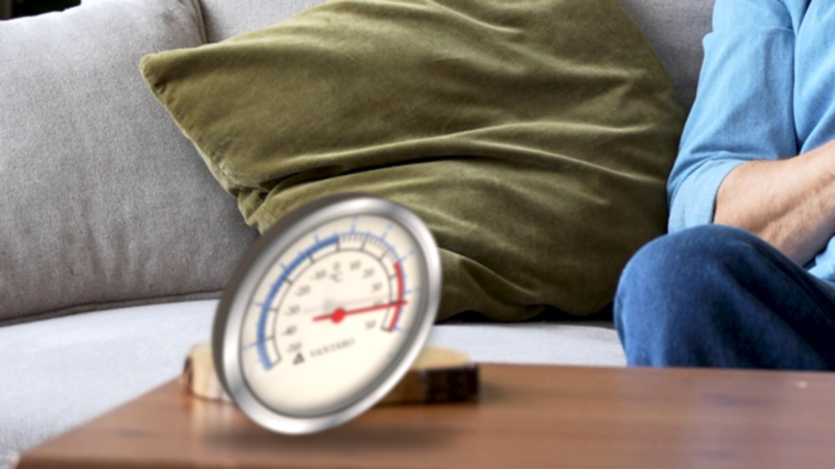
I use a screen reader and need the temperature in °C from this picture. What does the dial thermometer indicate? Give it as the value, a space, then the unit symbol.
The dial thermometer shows 40 °C
